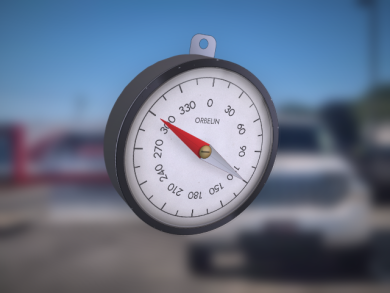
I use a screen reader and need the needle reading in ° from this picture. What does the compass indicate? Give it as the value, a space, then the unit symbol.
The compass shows 300 °
